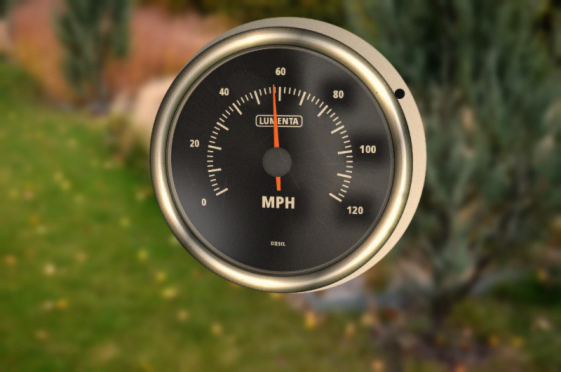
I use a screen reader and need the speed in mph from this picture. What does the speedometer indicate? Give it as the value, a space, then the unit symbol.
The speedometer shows 58 mph
